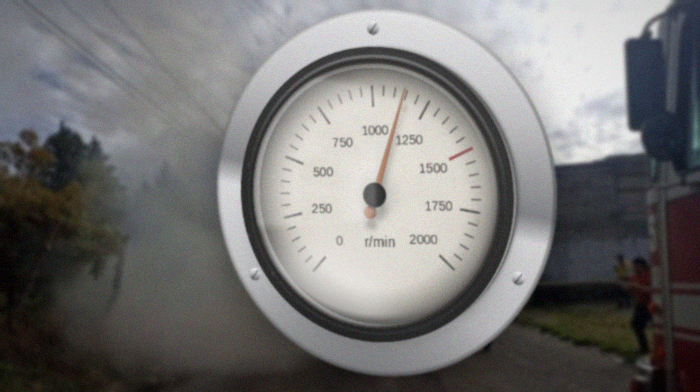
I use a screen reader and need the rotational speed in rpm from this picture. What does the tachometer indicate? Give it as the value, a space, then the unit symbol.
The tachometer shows 1150 rpm
